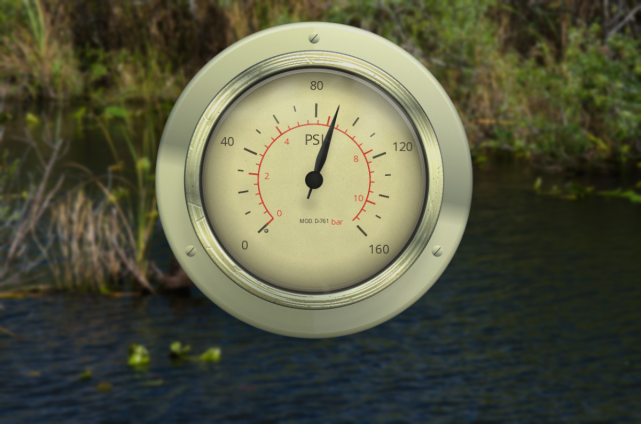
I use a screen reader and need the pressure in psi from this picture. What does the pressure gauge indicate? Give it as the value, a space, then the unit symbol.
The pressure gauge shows 90 psi
